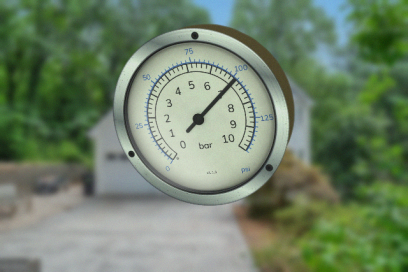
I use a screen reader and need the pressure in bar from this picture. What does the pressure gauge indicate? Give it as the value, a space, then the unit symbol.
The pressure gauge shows 7 bar
